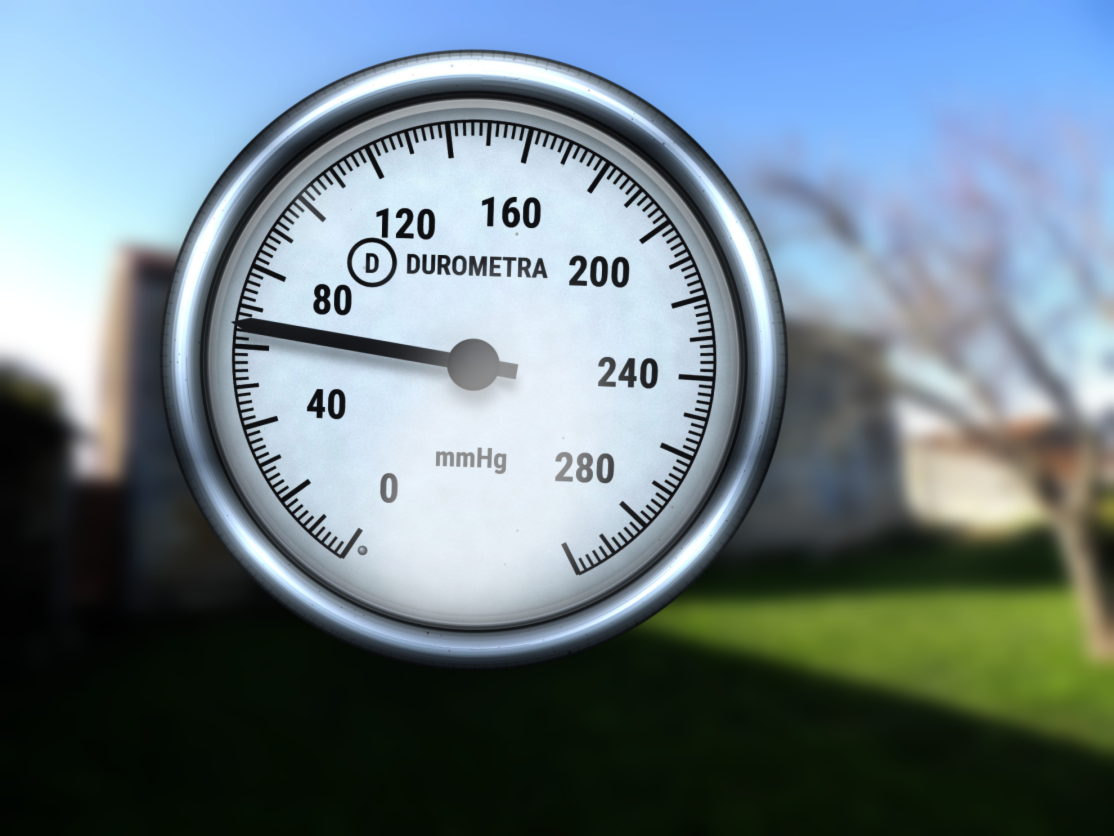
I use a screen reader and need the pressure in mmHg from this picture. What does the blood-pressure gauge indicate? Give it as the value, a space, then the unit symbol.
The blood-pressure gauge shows 66 mmHg
